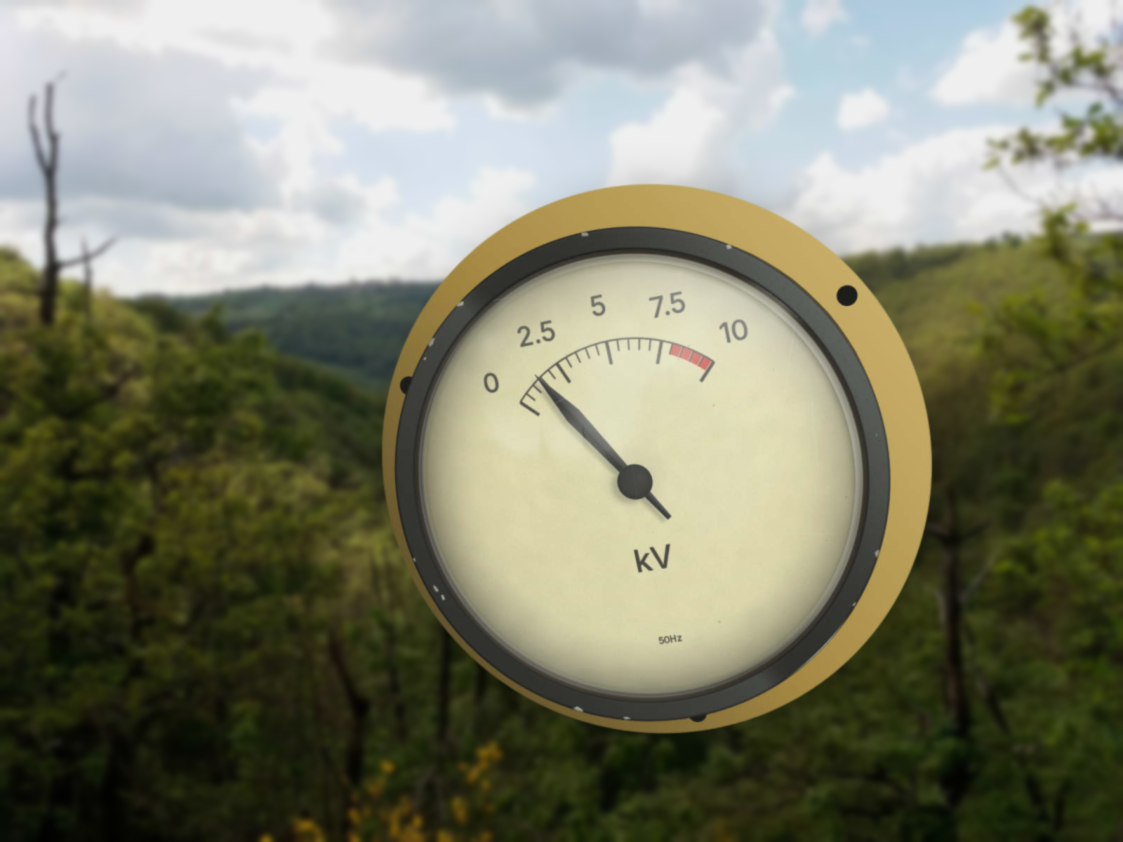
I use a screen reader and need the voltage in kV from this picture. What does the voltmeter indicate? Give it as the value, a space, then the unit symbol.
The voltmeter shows 1.5 kV
